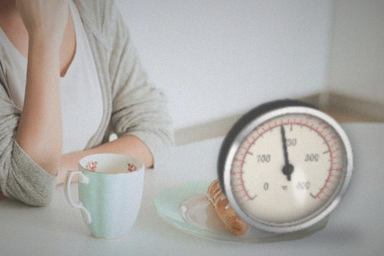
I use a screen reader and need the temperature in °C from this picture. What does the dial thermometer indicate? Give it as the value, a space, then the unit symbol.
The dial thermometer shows 180 °C
